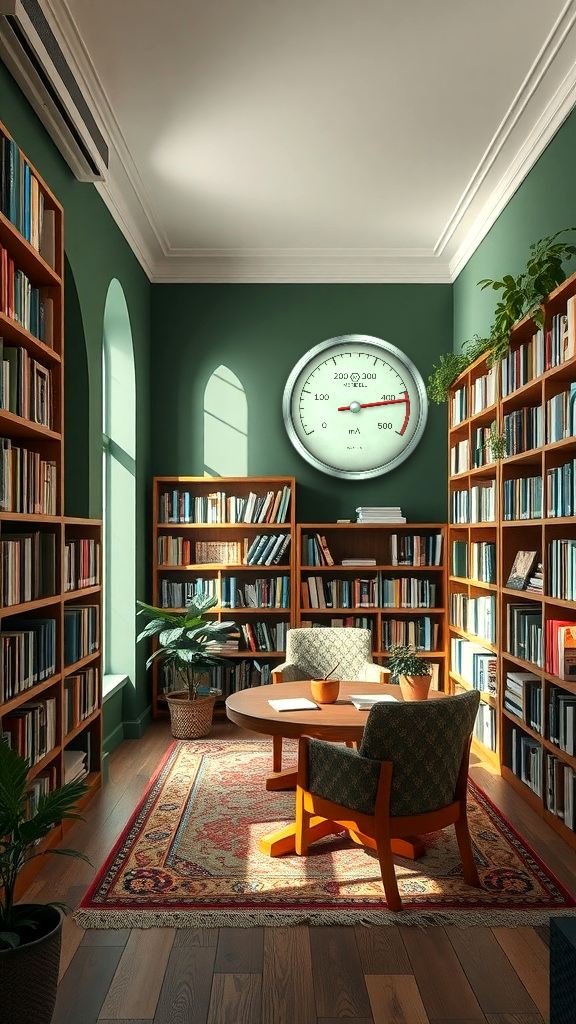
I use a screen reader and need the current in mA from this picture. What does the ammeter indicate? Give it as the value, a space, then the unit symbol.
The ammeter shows 420 mA
